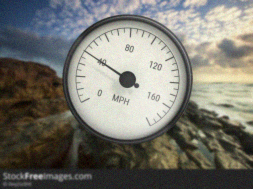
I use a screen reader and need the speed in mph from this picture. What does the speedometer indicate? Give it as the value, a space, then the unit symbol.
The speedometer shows 40 mph
